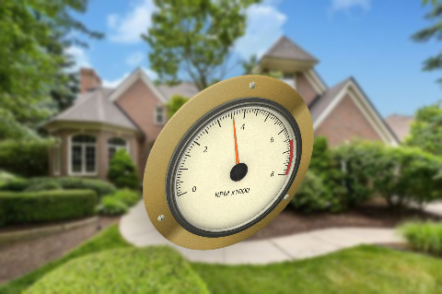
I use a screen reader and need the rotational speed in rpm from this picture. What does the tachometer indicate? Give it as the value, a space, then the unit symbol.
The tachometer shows 3500 rpm
